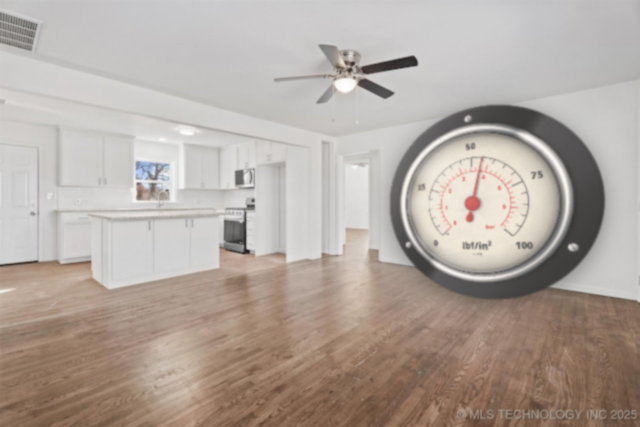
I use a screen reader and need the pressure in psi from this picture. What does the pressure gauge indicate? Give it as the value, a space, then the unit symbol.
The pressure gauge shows 55 psi
